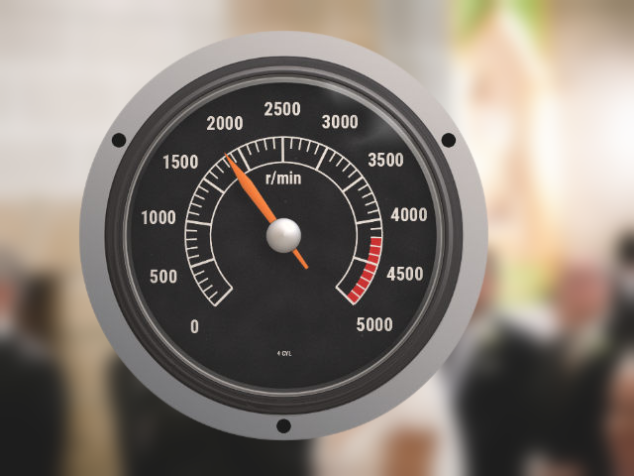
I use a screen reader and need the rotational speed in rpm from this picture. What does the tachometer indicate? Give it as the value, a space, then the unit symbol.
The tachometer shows 1850 rpm
